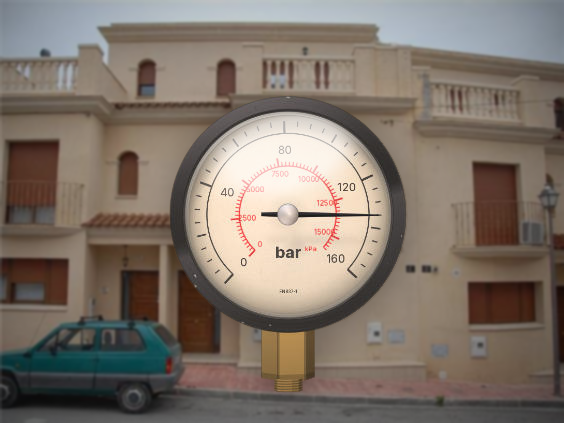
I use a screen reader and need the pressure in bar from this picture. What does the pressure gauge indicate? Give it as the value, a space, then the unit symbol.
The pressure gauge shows 135 bar
